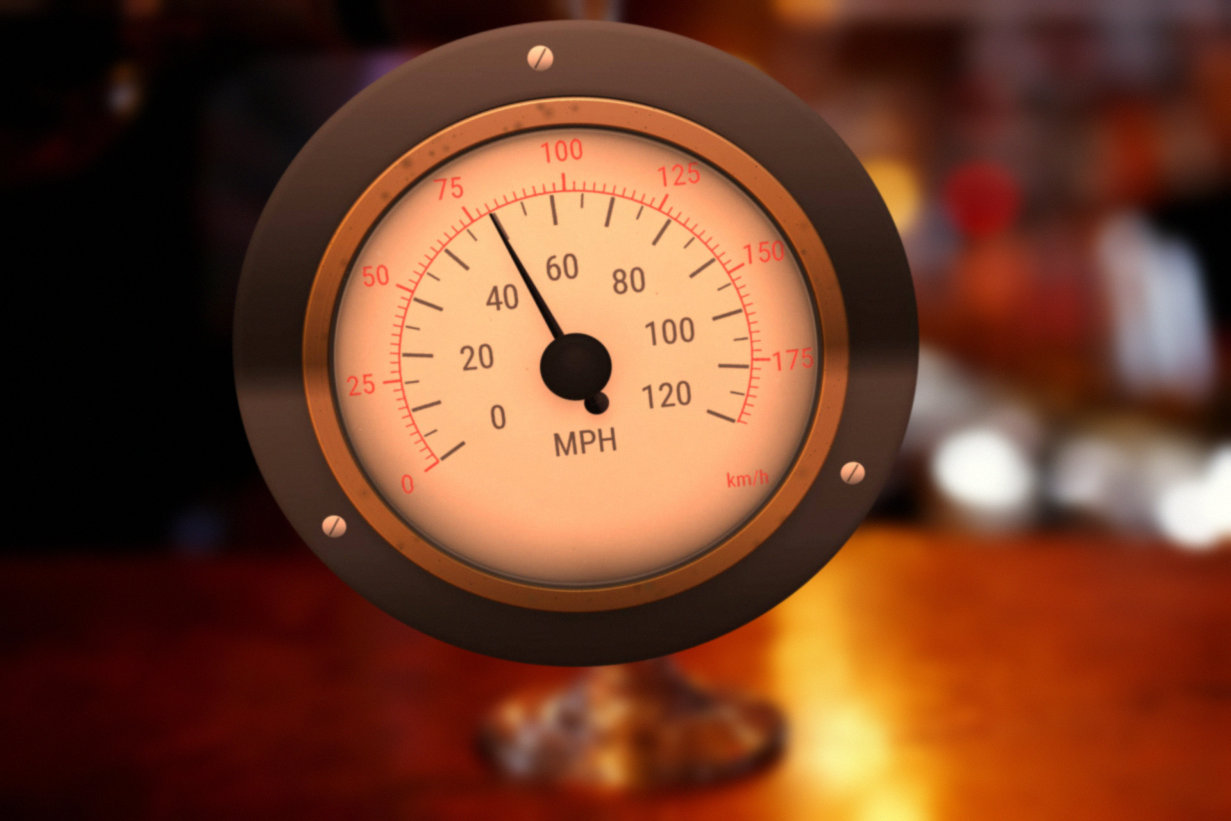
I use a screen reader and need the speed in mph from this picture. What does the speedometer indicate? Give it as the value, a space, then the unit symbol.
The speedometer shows 50 mph
